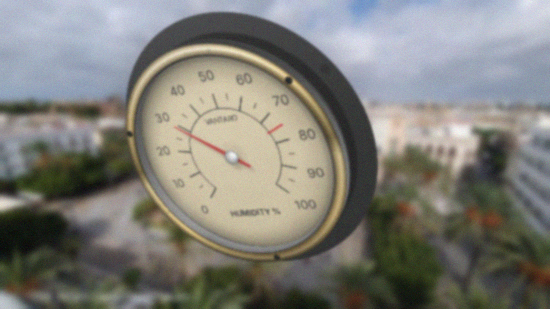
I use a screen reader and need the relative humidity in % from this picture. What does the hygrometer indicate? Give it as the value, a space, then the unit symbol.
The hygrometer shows 30 %
